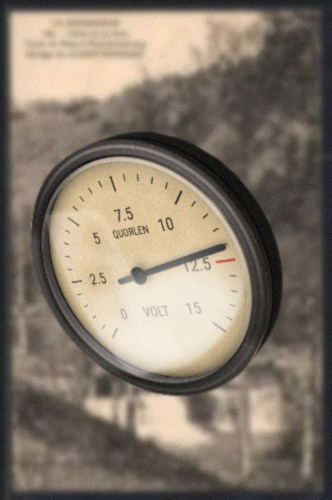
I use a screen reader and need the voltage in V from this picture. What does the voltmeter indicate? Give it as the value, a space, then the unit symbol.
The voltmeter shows 12 V
